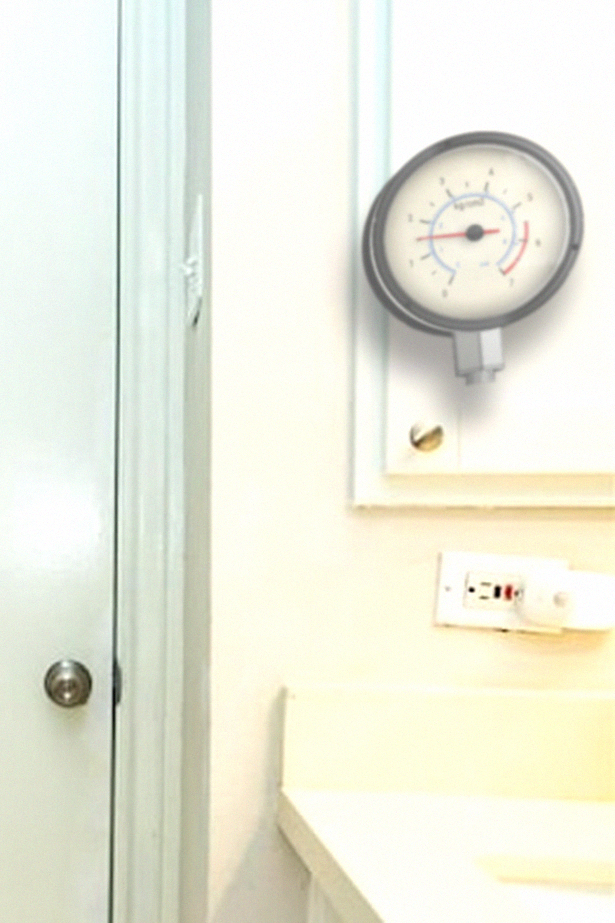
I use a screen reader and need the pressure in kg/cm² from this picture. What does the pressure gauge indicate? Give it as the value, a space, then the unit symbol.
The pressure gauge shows 1.5 kg/cm²
